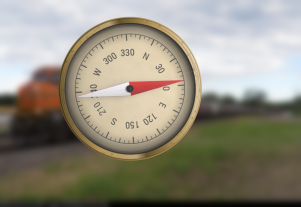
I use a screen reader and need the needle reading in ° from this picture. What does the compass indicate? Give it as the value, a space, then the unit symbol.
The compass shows 55 °
